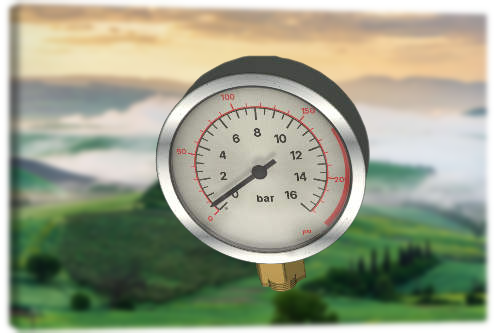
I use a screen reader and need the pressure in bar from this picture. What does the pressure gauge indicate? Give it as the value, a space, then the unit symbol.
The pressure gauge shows 0.5 bar
